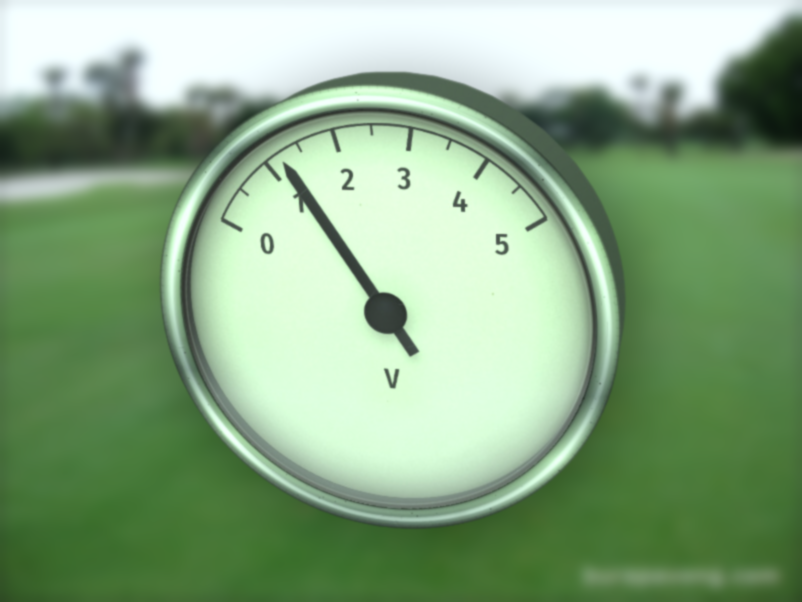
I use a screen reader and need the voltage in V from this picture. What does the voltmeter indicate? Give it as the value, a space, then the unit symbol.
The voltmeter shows 1.25 V
